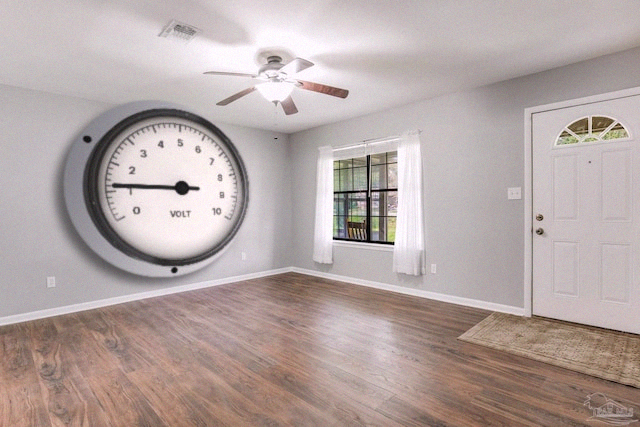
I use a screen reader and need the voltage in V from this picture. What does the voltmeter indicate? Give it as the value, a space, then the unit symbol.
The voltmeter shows 1.2 V
